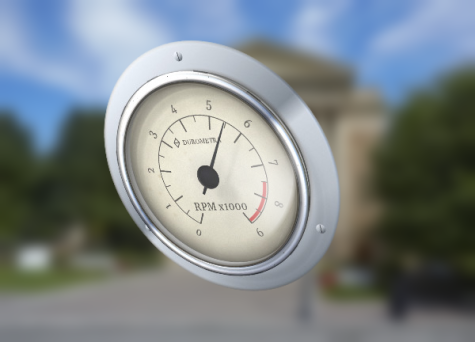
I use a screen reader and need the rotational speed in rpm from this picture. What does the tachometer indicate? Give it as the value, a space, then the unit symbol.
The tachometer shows 5500 rpm
